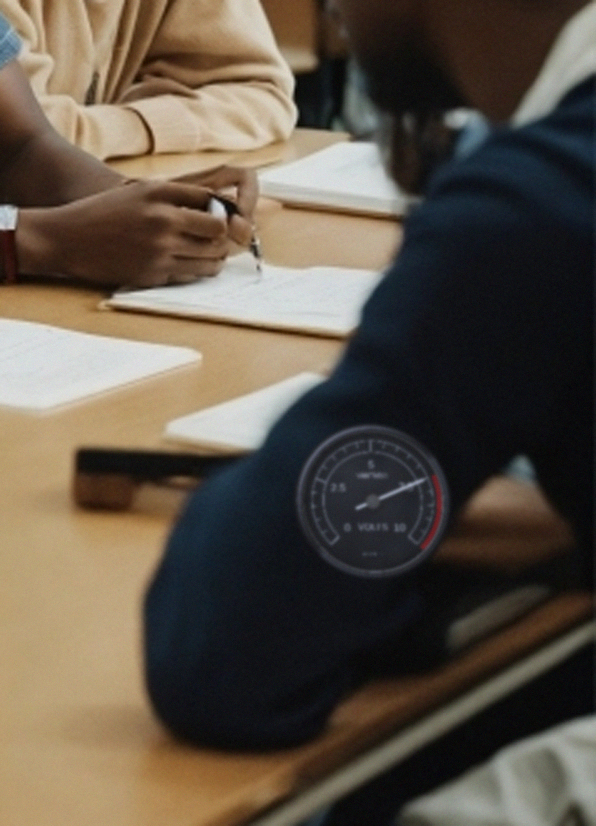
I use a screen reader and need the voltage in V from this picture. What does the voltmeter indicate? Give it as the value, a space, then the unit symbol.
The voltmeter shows 7.5 V
